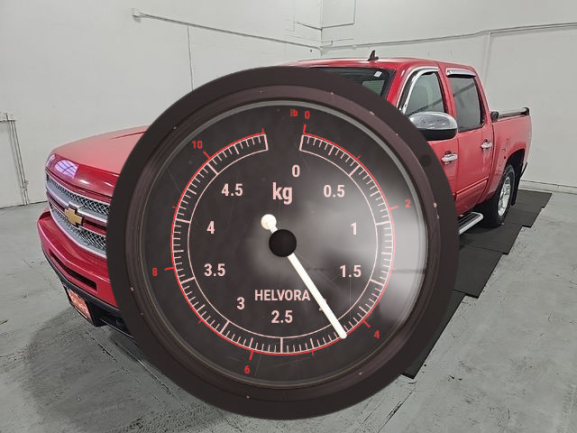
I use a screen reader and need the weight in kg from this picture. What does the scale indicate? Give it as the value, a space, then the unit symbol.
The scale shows 2 kg
